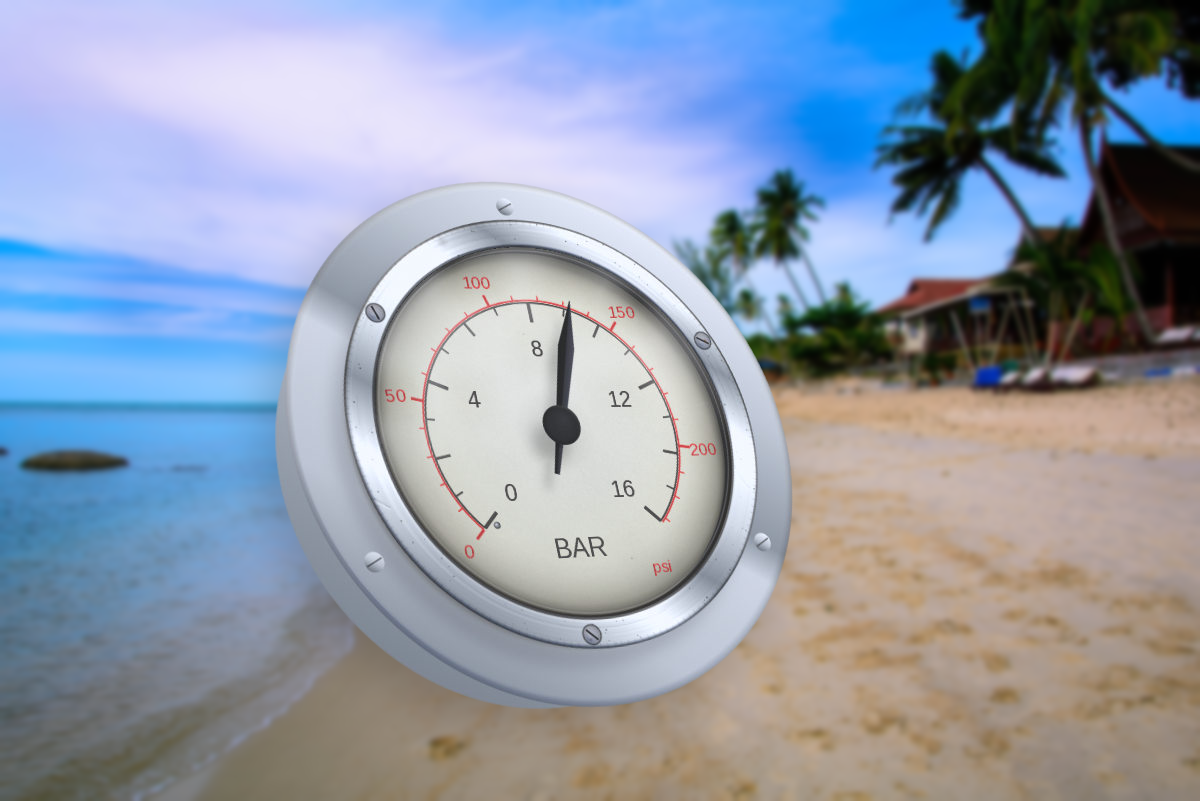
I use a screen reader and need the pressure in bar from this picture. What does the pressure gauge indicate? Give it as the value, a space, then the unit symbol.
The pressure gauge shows 9 bar
